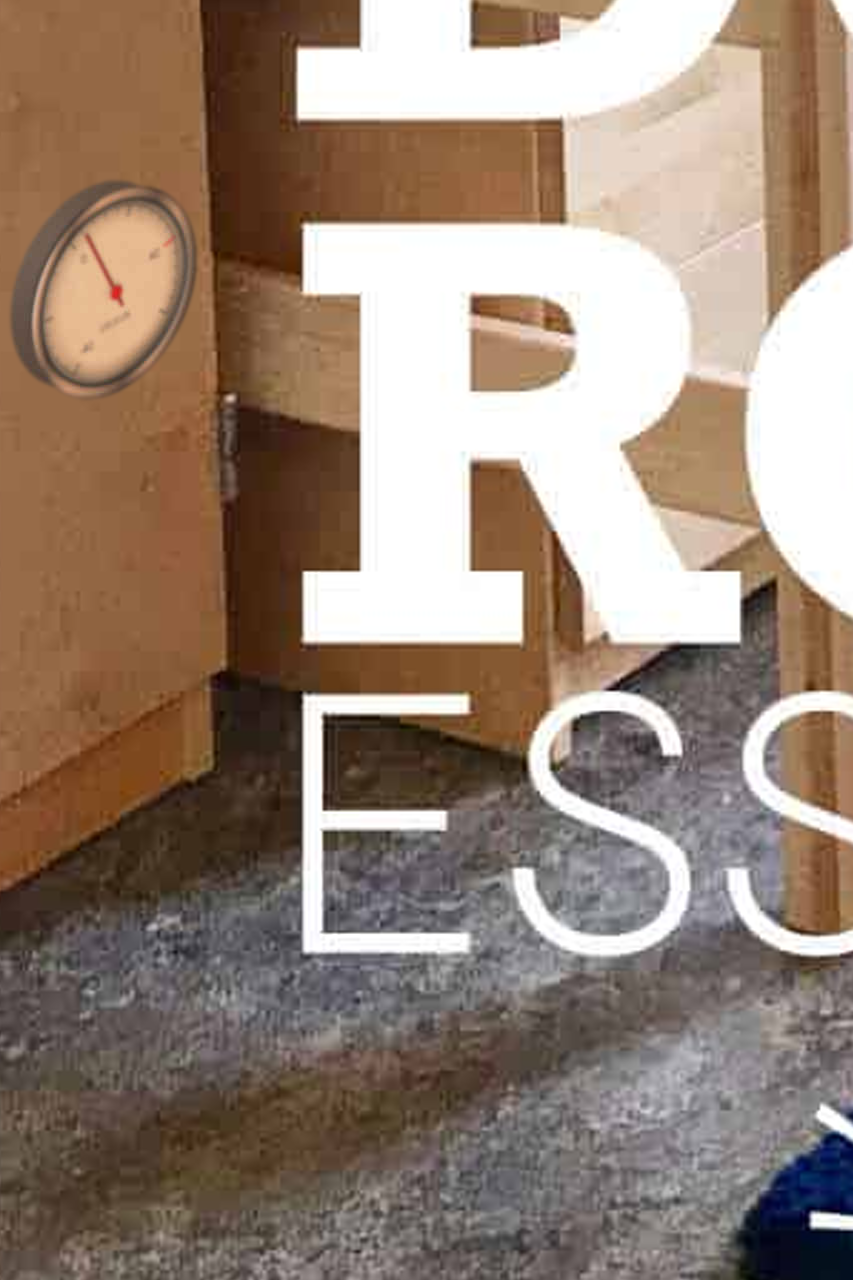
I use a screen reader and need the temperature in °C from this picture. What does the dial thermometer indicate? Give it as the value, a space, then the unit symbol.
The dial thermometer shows 4 °C
